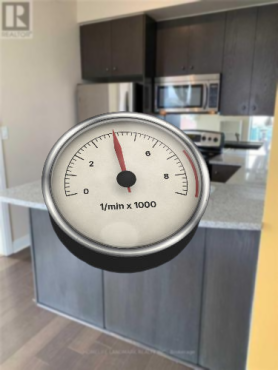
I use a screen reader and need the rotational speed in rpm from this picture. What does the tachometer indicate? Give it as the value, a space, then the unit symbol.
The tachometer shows 4000 rpm
